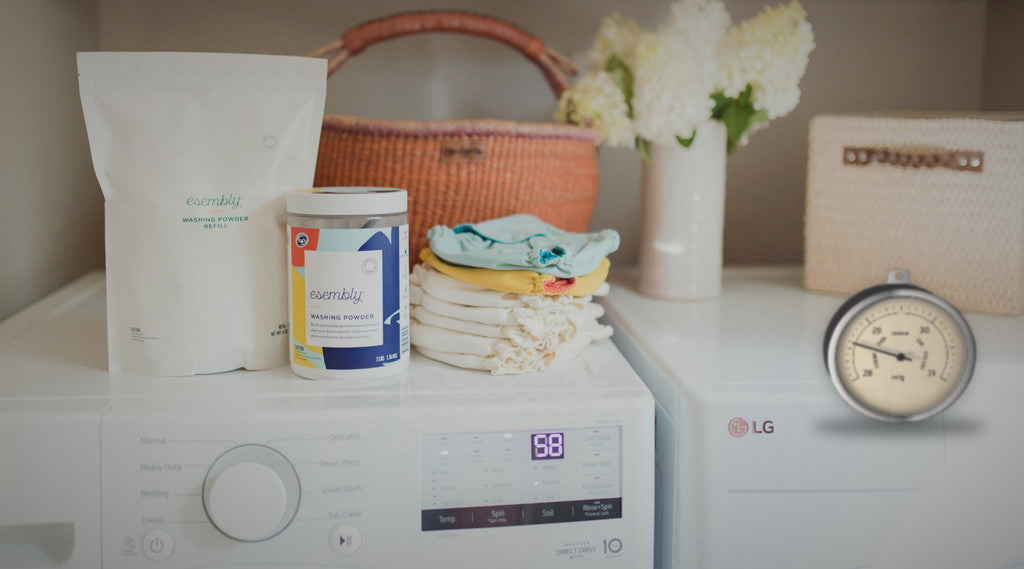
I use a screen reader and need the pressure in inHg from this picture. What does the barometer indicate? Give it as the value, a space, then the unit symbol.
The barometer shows 28.6 inHg
